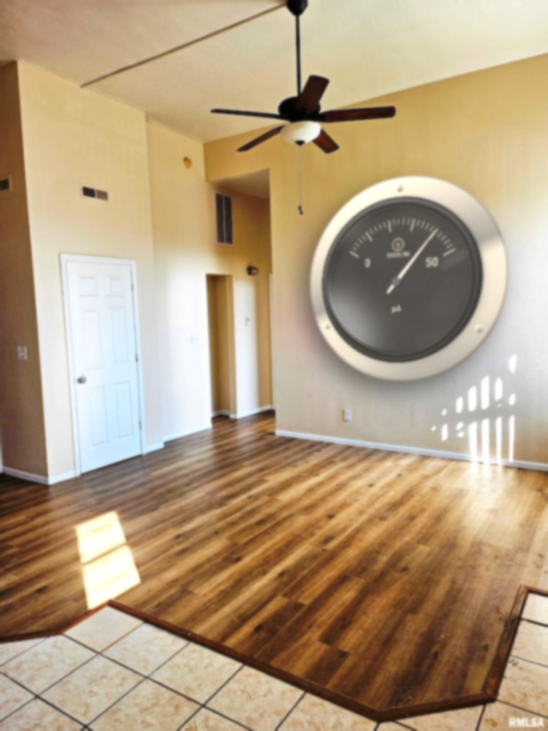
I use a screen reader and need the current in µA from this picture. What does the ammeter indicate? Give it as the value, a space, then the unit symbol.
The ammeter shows 40 µA
